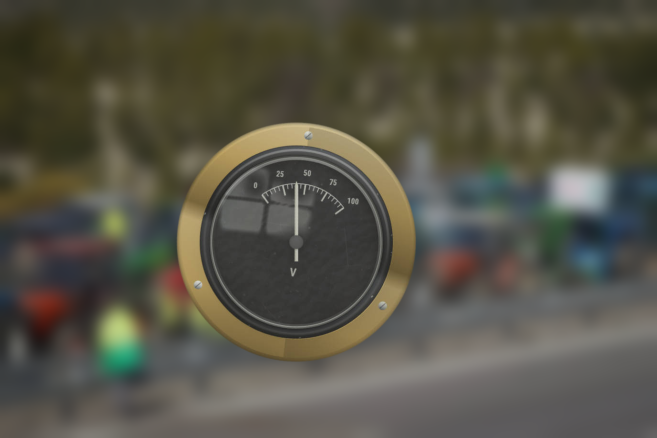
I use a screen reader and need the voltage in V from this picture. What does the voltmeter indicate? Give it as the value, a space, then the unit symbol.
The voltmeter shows 40 V
